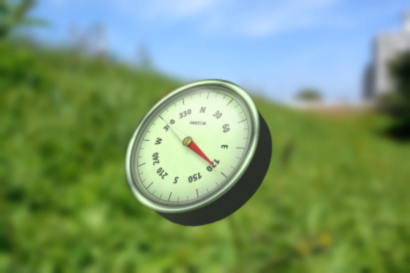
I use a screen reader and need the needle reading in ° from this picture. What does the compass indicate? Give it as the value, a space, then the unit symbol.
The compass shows 120 °
